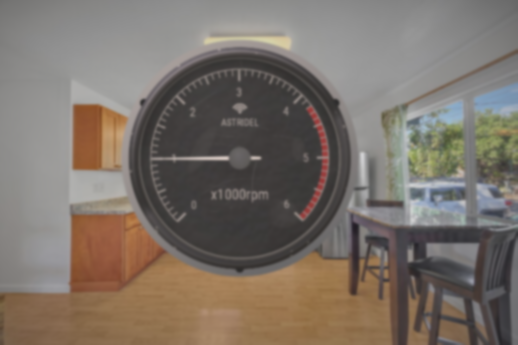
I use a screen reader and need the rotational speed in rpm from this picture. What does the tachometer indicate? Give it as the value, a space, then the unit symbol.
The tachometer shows 1000 rpm
